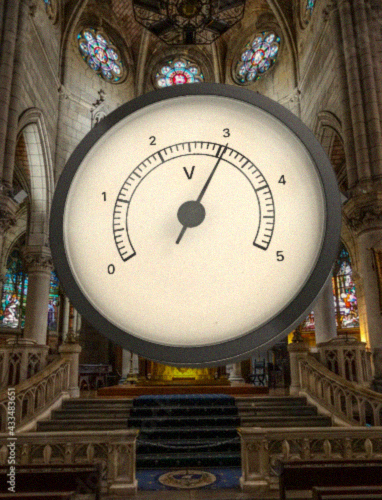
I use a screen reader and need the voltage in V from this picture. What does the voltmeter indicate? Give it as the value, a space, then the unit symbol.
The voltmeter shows 3.1 V
